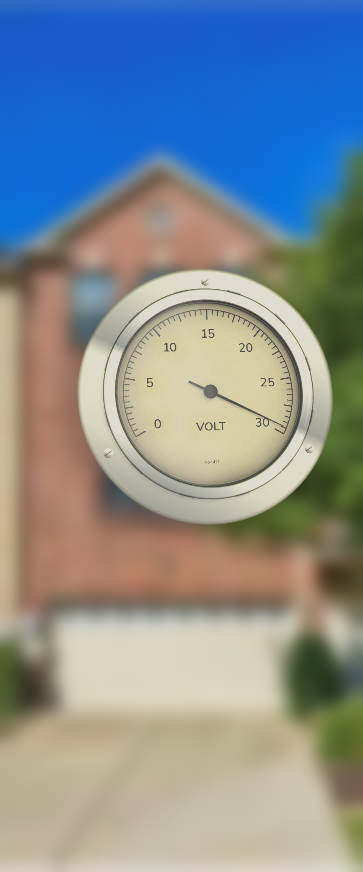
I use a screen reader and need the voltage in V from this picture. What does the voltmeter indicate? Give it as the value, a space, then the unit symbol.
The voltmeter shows 29.5 V
